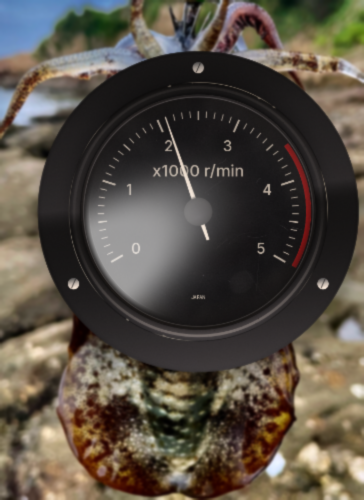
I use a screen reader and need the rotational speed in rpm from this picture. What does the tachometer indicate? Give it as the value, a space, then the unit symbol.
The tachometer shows 2100 rpm
